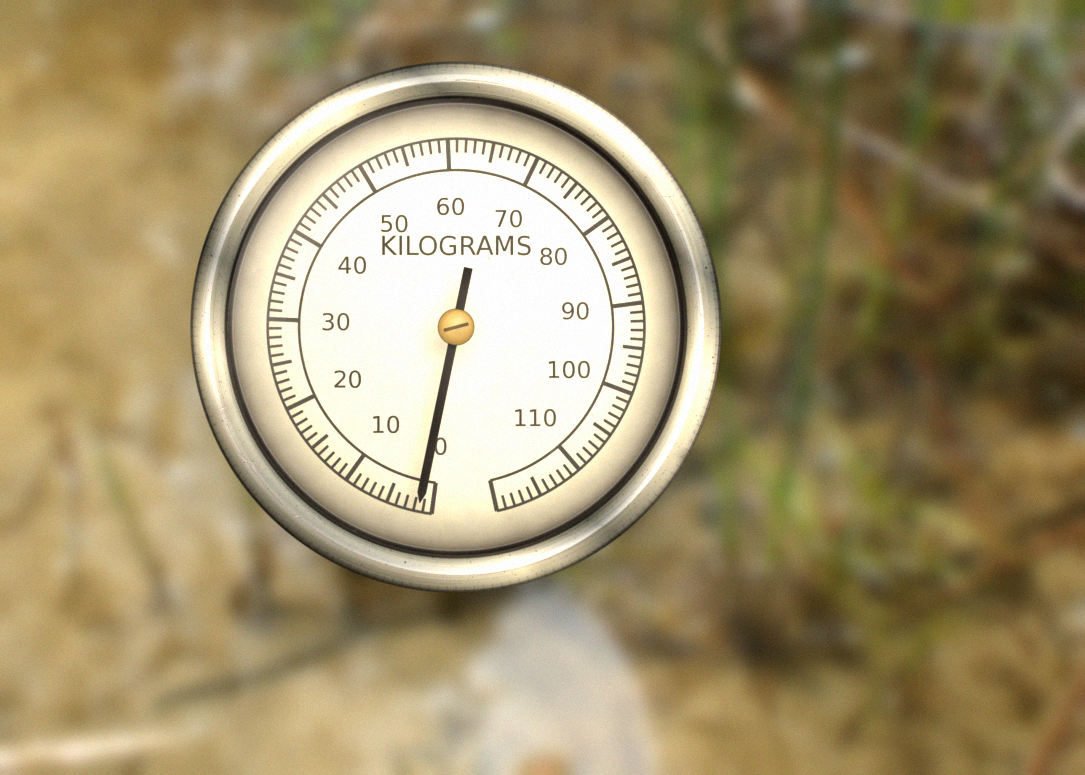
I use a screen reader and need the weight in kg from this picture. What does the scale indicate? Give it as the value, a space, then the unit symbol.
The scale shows 1.5 kg
